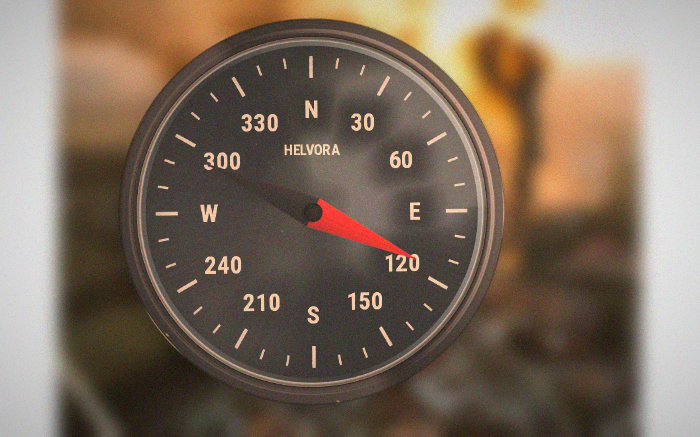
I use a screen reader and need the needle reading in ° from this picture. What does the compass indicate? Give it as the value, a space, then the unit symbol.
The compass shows 115 °
